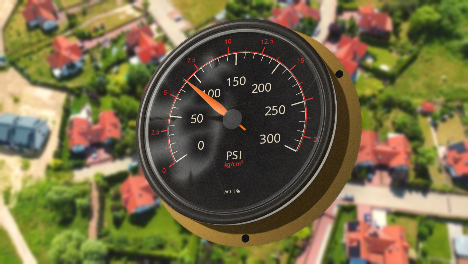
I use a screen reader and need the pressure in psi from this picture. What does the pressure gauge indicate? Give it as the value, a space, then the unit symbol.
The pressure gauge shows 90 psi
